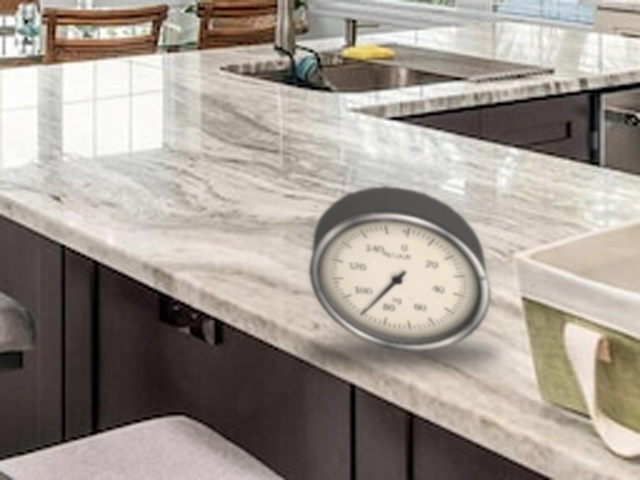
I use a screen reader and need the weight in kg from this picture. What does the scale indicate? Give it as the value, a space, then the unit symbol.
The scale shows 90 kg
